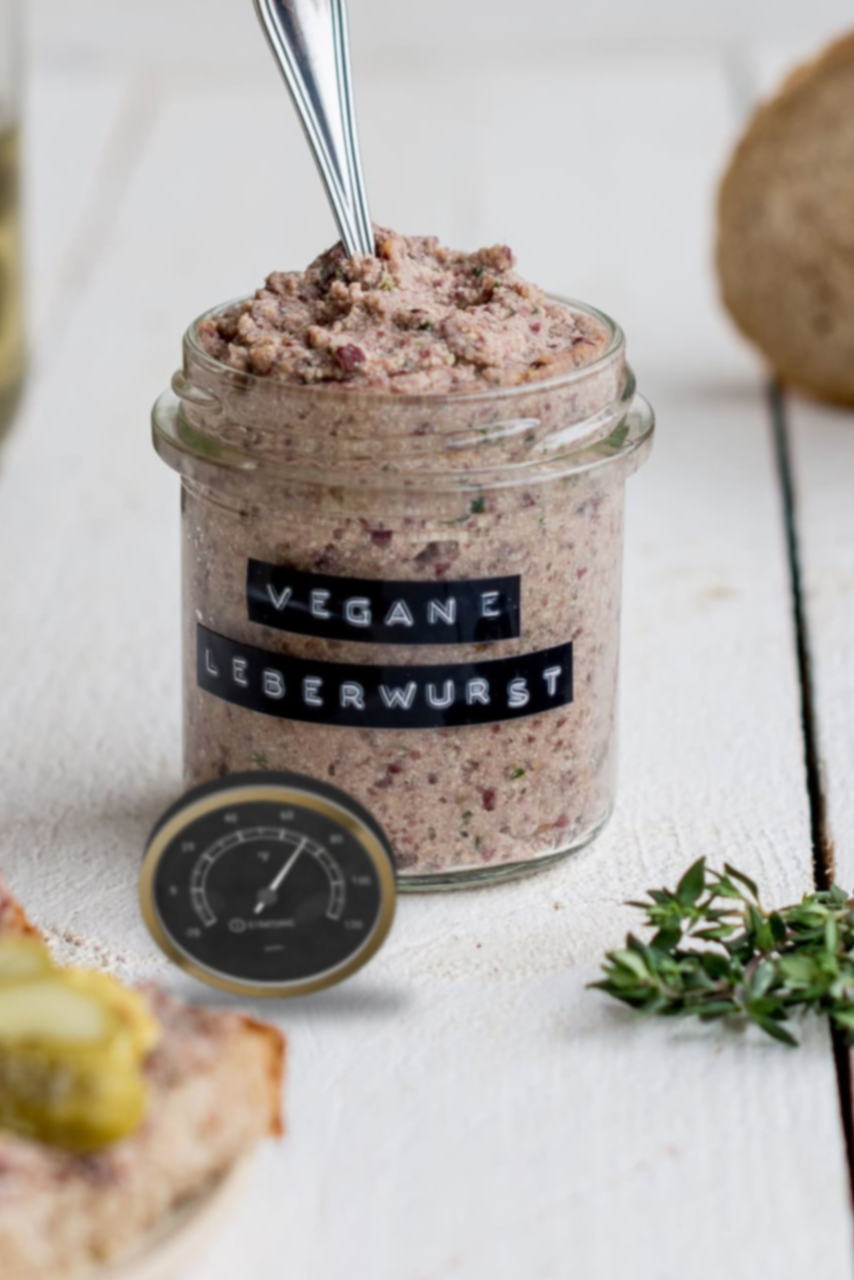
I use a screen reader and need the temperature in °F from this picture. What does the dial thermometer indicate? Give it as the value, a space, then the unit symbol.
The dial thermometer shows 70 °F
